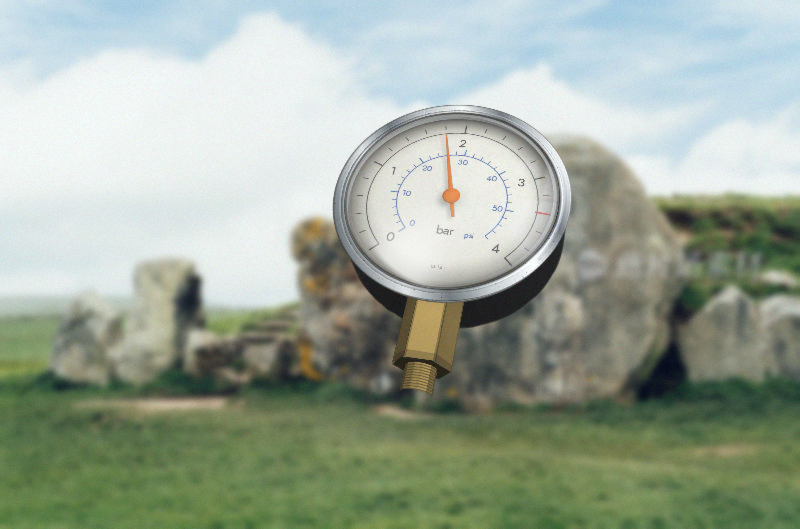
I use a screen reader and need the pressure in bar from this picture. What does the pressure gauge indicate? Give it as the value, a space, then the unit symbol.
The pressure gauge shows 1.8 bar
